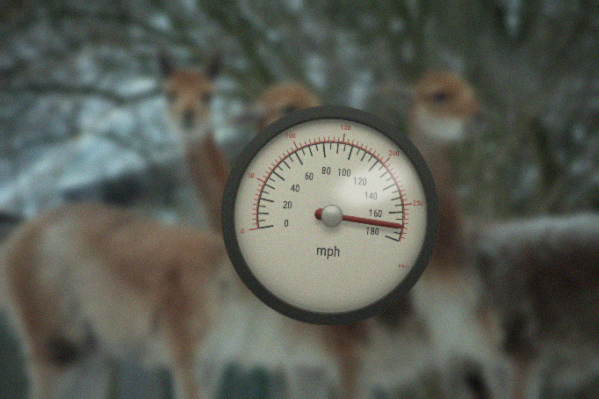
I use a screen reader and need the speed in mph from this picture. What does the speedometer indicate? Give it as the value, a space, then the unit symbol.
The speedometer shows 170 mph
